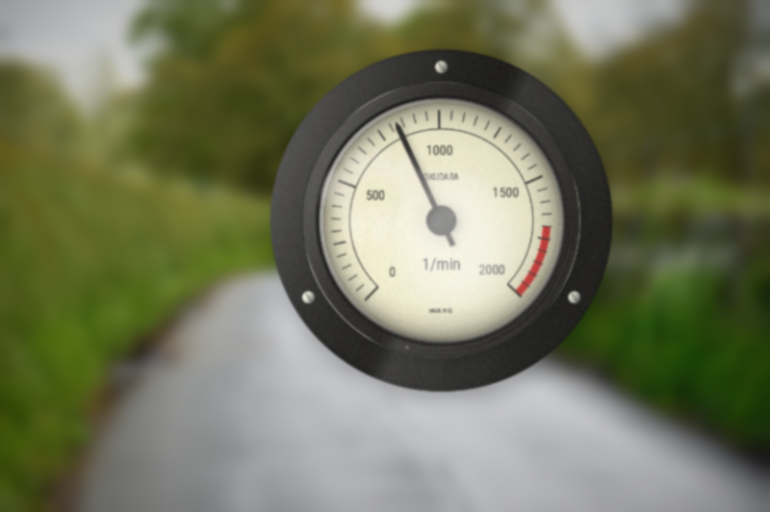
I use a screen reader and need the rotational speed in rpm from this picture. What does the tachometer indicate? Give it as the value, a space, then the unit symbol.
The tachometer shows 825 rpm
